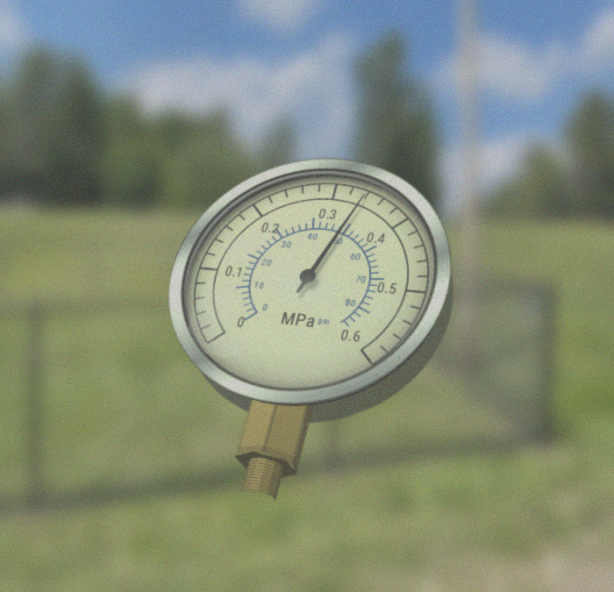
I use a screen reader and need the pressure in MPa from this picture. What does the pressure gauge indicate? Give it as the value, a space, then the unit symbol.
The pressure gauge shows 0.34 MPa
